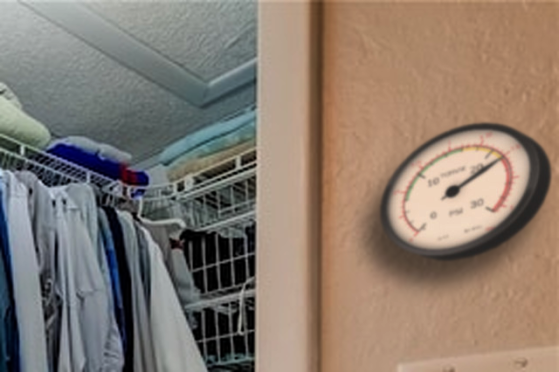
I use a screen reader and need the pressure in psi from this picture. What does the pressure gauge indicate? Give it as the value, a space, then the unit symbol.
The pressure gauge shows 22 psi
